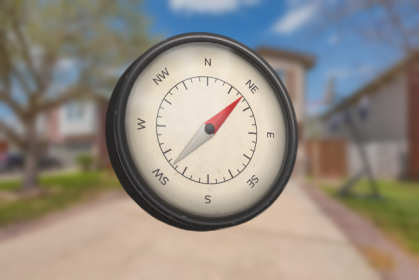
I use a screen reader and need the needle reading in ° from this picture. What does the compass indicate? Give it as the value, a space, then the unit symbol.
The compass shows 45 °
